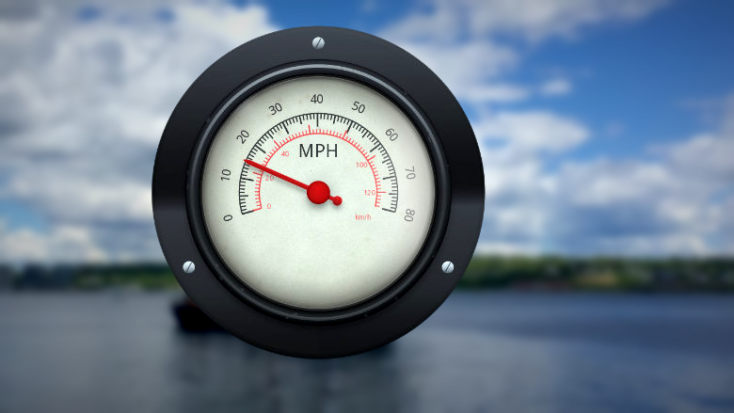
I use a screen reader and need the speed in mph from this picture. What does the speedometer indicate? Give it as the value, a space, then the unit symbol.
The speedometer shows 15 mph
